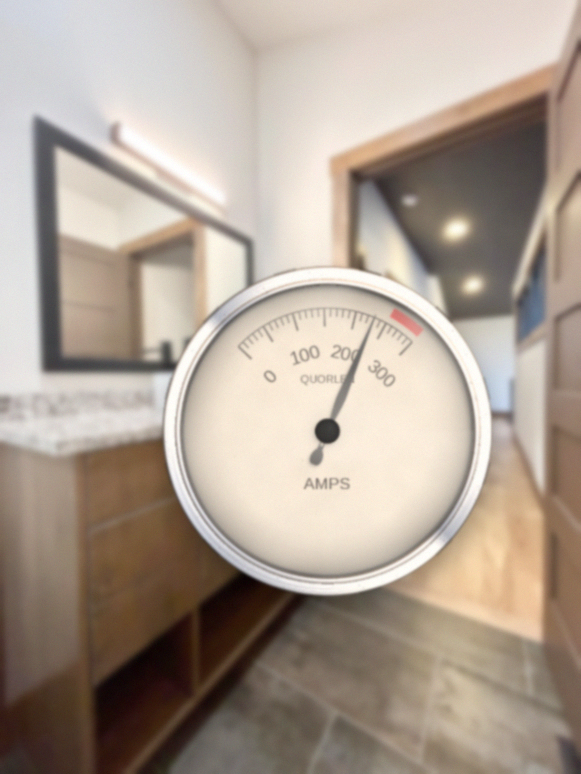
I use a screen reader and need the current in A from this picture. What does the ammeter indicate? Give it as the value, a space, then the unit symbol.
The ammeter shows 230 A
